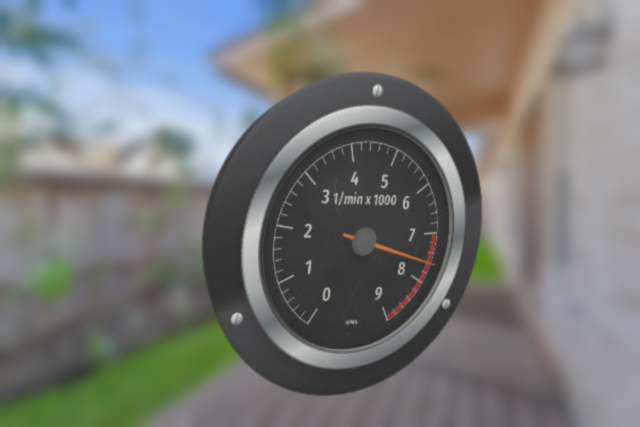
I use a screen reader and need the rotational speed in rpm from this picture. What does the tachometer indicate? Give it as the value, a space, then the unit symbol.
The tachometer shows 7600 rpm
